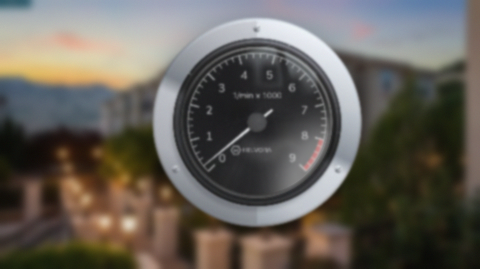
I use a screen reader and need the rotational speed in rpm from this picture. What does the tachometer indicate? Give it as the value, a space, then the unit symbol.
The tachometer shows 200 rpm
